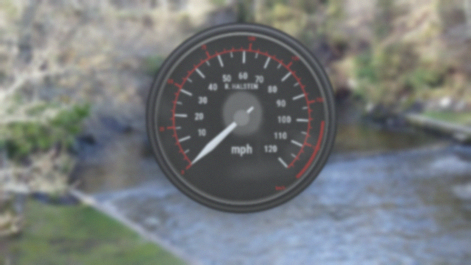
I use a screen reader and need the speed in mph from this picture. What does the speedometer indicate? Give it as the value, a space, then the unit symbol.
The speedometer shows 0 mph
